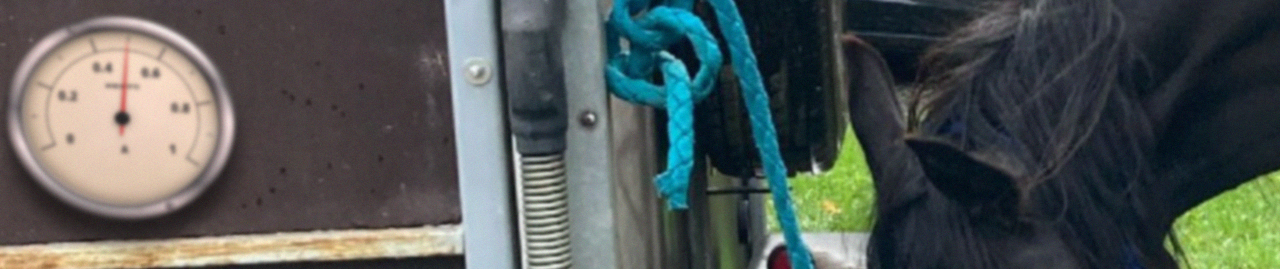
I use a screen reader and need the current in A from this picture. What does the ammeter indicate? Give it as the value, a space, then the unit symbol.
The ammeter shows 0.5 A
